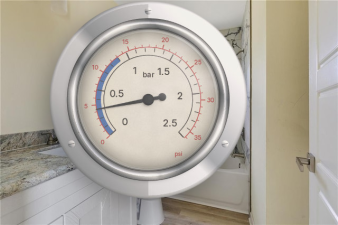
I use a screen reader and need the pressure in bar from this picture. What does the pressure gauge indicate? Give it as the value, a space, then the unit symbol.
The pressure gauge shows 0.3 bar
